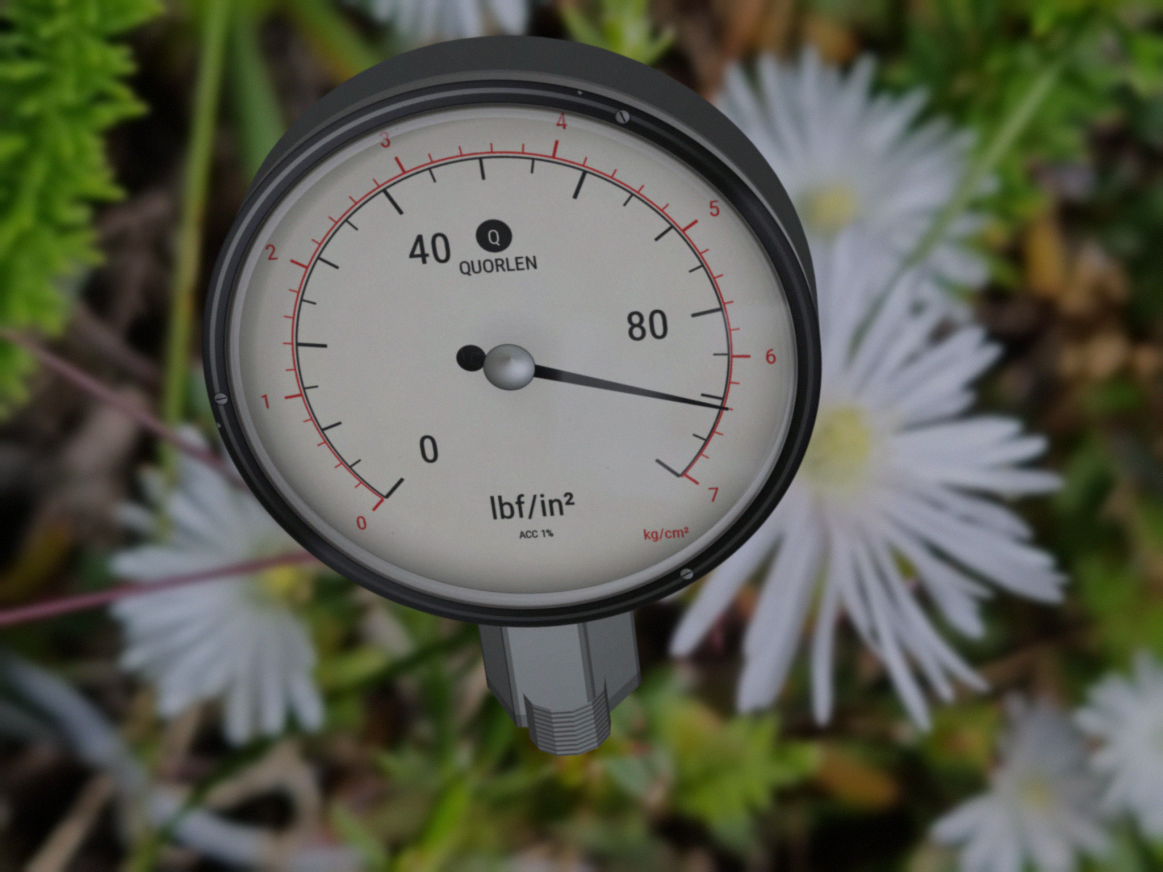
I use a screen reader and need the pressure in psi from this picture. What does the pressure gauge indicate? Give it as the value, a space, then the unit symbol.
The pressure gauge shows 90 psi
